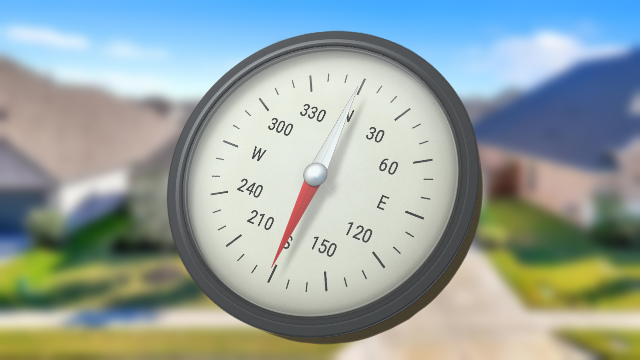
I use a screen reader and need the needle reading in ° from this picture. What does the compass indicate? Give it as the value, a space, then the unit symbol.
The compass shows 180 °
